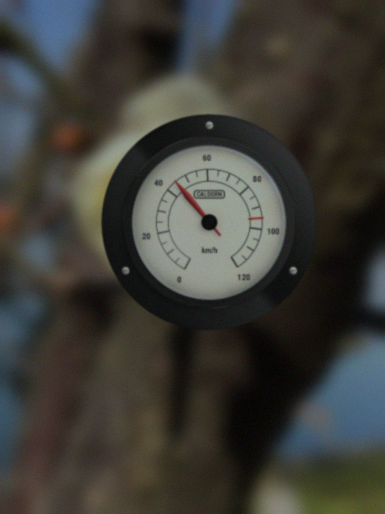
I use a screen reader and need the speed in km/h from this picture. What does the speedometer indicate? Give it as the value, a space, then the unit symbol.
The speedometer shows 45 km/h
